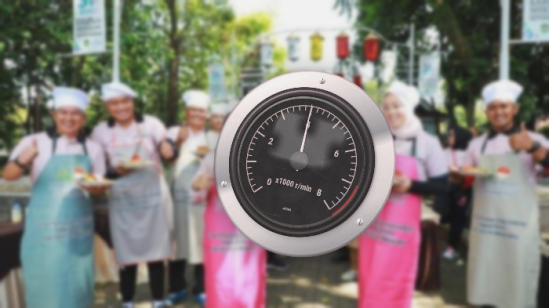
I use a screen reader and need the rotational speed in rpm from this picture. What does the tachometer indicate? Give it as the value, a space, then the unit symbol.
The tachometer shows 4000 rpm
